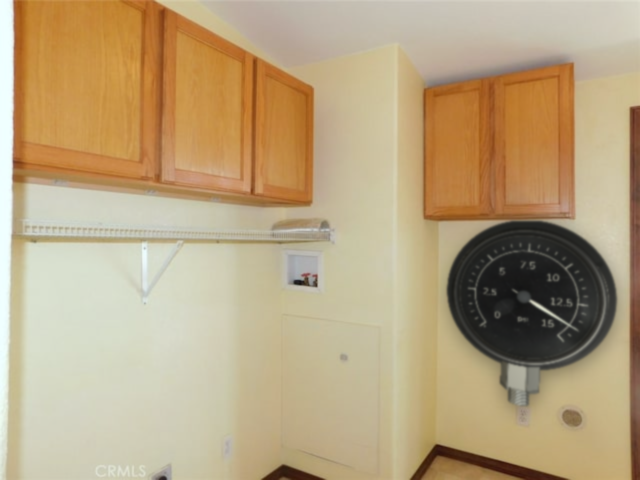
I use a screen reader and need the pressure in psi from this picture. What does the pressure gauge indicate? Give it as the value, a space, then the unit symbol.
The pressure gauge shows 14 psi
